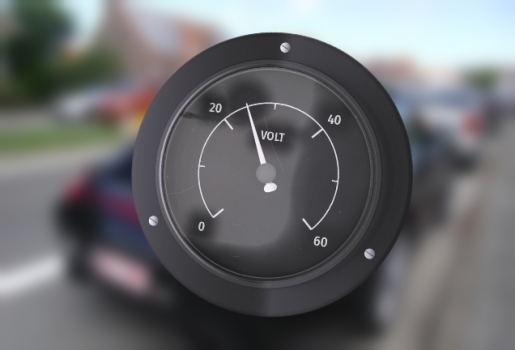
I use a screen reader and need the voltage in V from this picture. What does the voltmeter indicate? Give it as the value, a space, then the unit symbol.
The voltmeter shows 25 V
